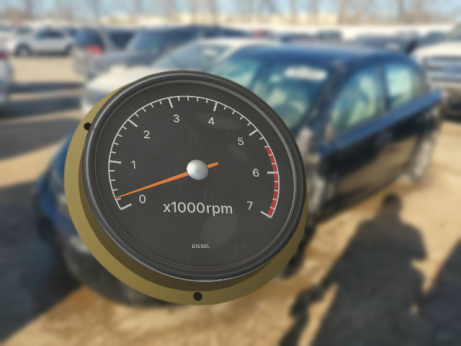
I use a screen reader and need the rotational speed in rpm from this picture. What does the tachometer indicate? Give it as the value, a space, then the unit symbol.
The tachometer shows 200 rpm
